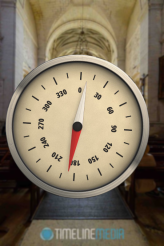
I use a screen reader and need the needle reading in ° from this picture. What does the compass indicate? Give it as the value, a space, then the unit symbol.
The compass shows 187.5 °
